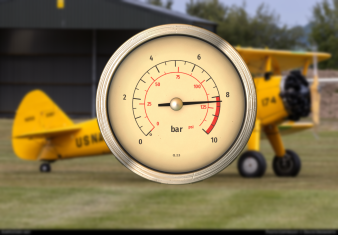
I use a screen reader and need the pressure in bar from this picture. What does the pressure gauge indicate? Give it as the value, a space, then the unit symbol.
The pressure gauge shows 8.25 bar
